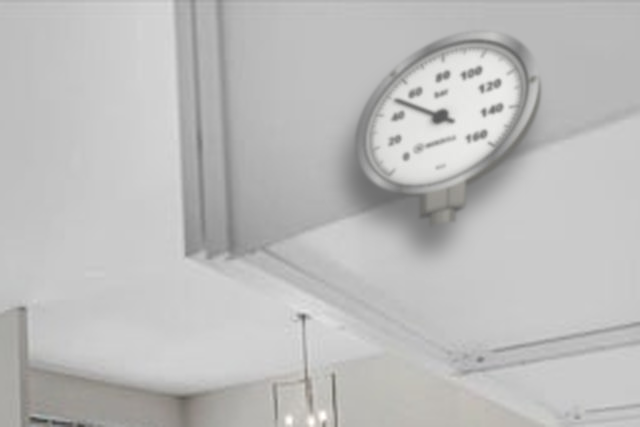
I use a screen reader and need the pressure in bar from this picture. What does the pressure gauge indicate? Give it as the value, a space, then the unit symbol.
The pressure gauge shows 50 bar
